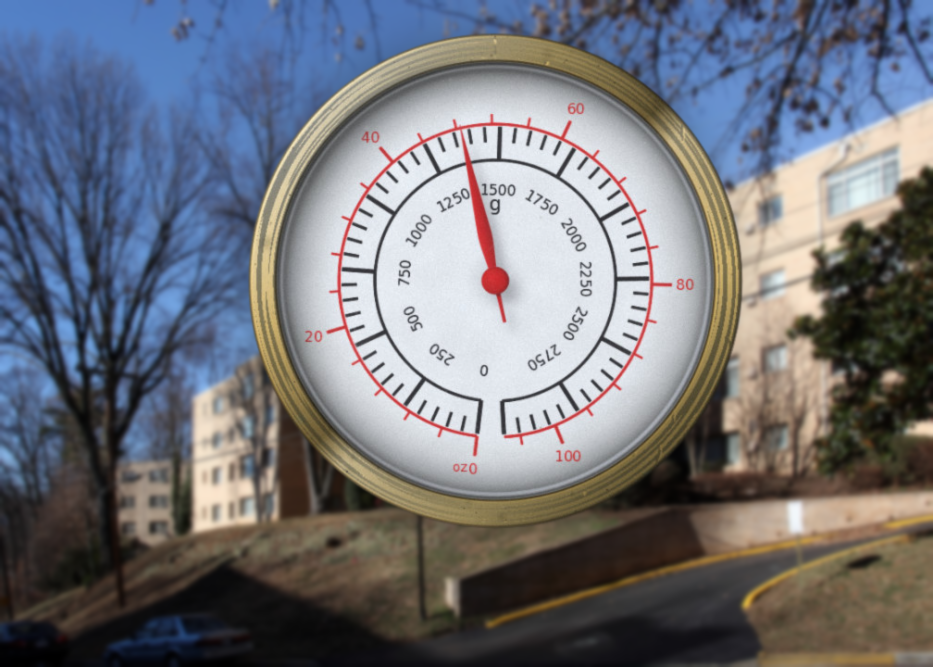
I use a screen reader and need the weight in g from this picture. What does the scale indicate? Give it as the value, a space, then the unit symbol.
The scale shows 1375 g
